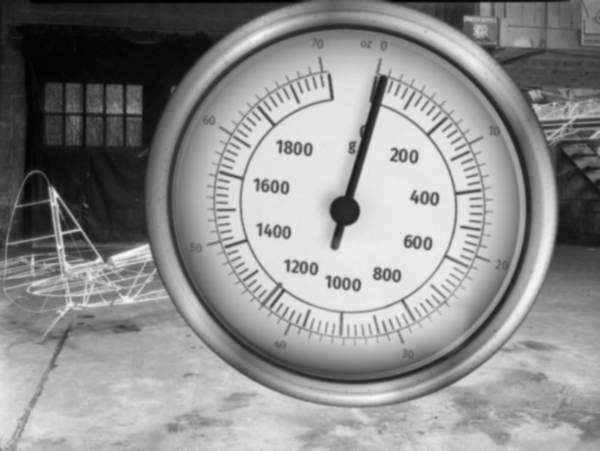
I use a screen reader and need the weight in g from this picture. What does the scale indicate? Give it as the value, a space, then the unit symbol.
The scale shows 20 g
